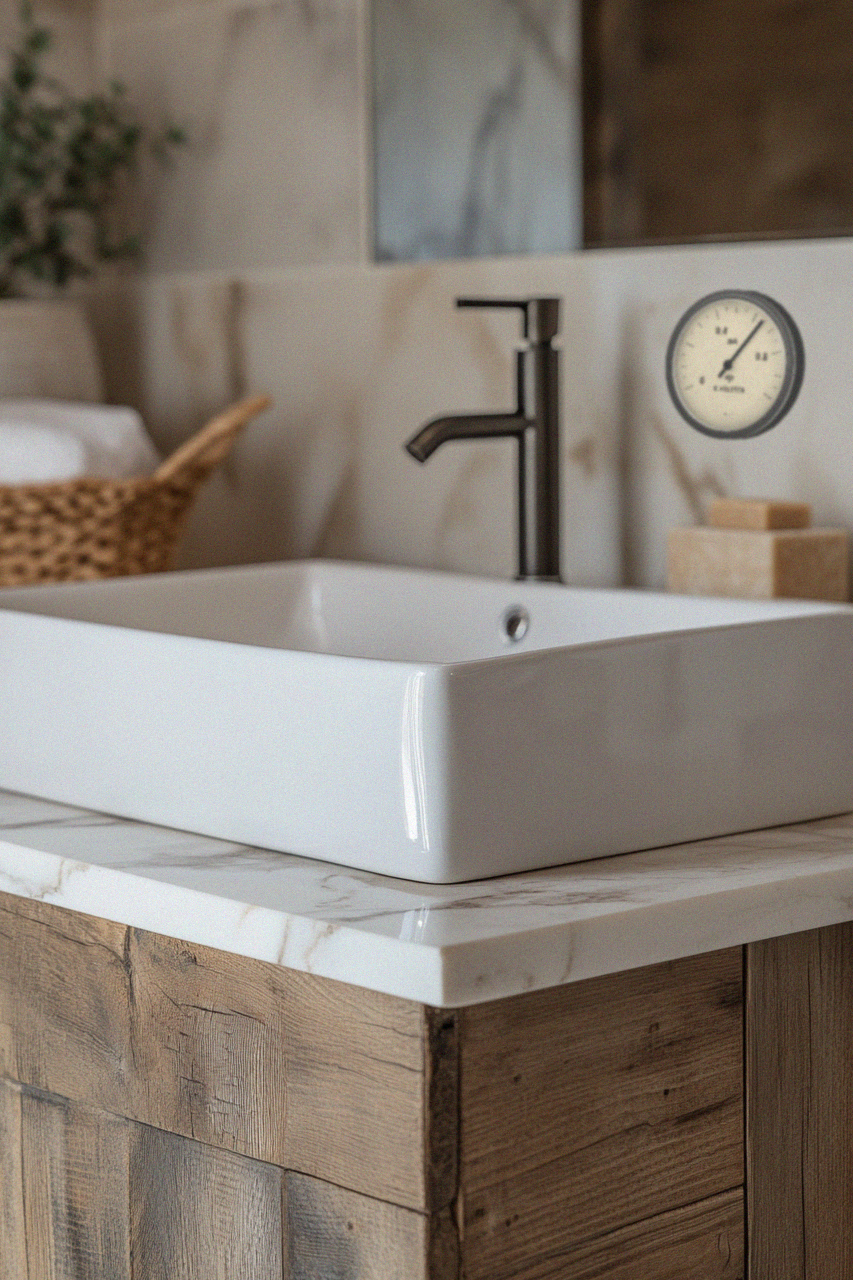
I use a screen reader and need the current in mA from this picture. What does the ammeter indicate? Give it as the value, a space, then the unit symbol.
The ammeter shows 0.65 mA
